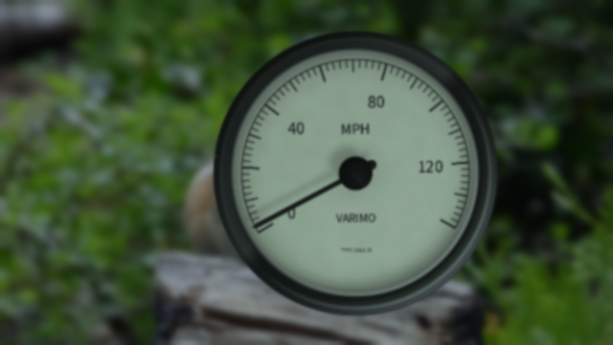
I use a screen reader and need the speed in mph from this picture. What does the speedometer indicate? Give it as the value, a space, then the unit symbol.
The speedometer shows 2 mph
